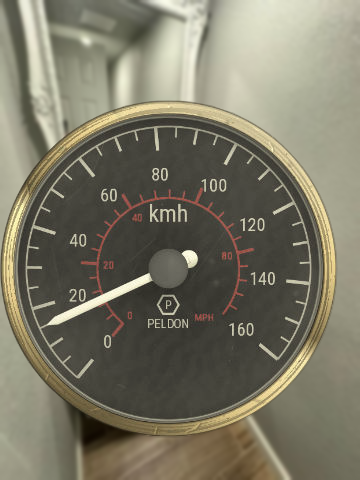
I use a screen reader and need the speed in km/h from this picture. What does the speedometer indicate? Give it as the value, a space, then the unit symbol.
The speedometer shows 15 km/h
